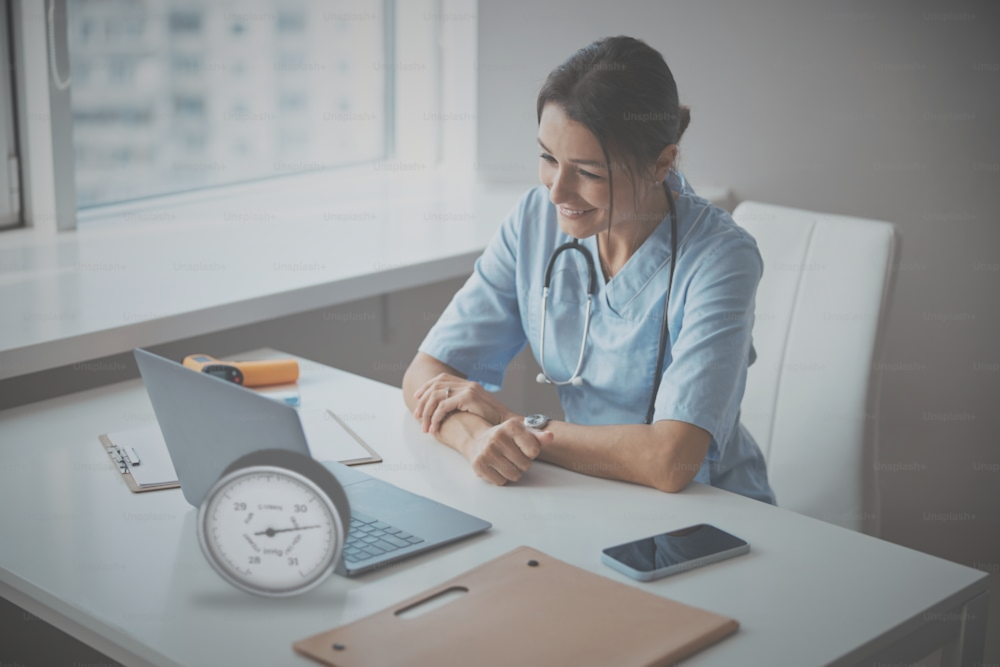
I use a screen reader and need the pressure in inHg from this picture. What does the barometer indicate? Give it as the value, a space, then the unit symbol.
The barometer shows 30.3 inHg
